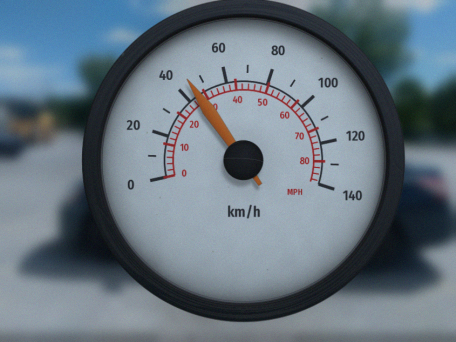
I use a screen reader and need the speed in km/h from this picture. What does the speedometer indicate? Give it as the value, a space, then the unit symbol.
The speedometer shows 45 km/h
